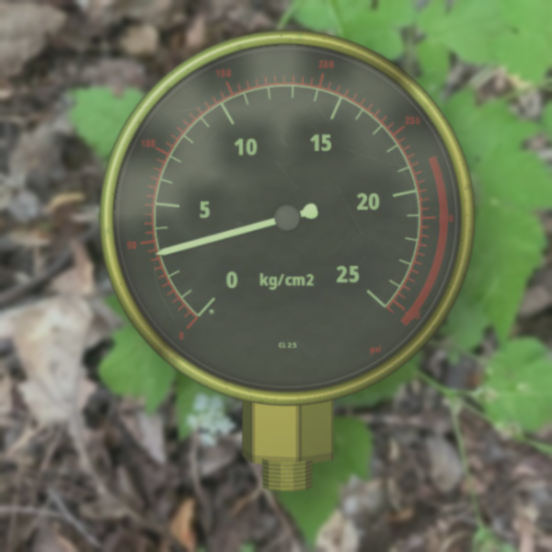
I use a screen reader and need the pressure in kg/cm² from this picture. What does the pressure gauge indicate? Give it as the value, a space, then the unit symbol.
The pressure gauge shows 3 kg/cm²
